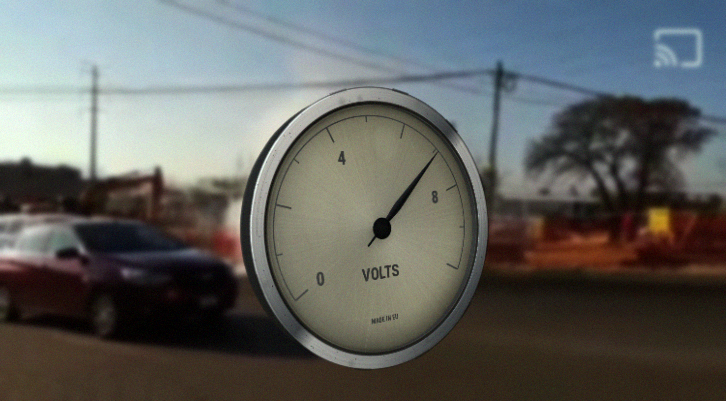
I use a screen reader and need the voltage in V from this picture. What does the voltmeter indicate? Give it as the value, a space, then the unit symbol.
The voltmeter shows 7 V
